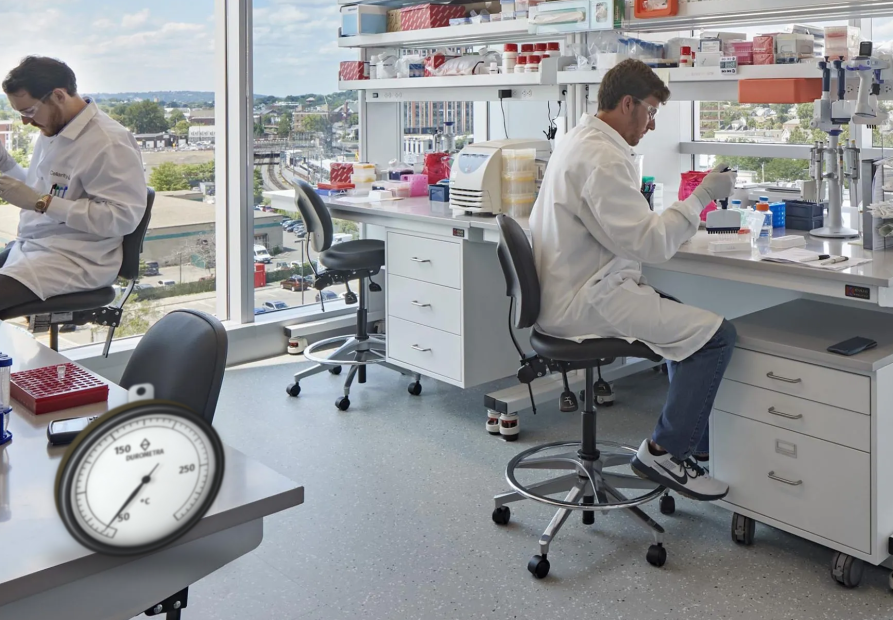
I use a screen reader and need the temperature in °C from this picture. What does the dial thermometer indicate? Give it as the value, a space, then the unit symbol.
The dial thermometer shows 60 °C
